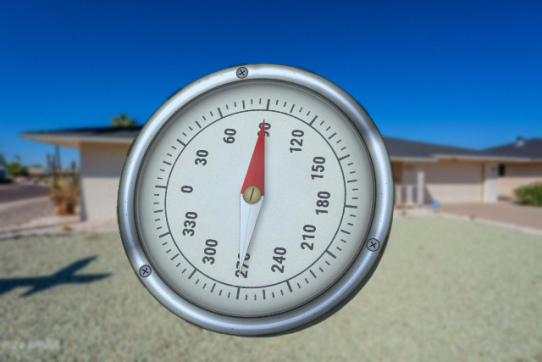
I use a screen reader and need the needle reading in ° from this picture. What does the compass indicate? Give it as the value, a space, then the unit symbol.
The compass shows 90 °
